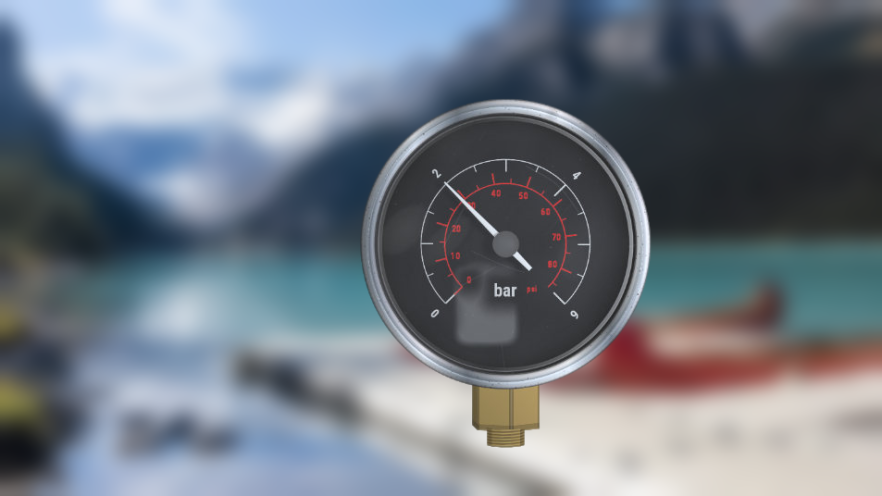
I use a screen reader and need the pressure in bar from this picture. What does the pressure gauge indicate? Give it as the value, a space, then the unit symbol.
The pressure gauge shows 2 bar
